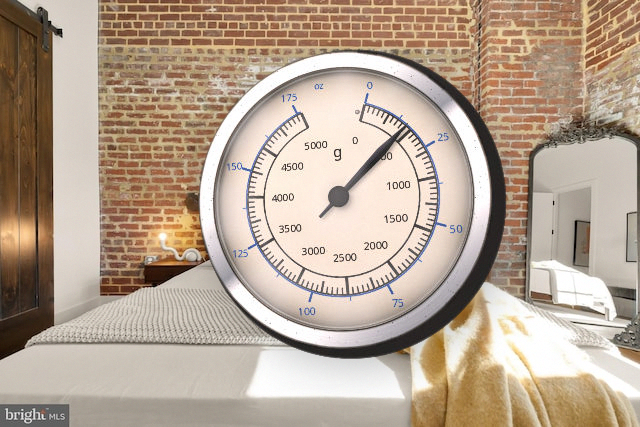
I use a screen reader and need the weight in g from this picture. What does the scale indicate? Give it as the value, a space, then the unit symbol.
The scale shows 450 g
